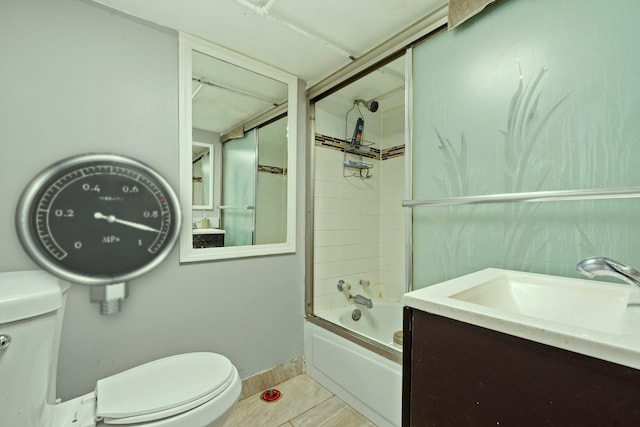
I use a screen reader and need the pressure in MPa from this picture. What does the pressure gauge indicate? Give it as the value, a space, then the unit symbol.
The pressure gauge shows 0.9 MPa
